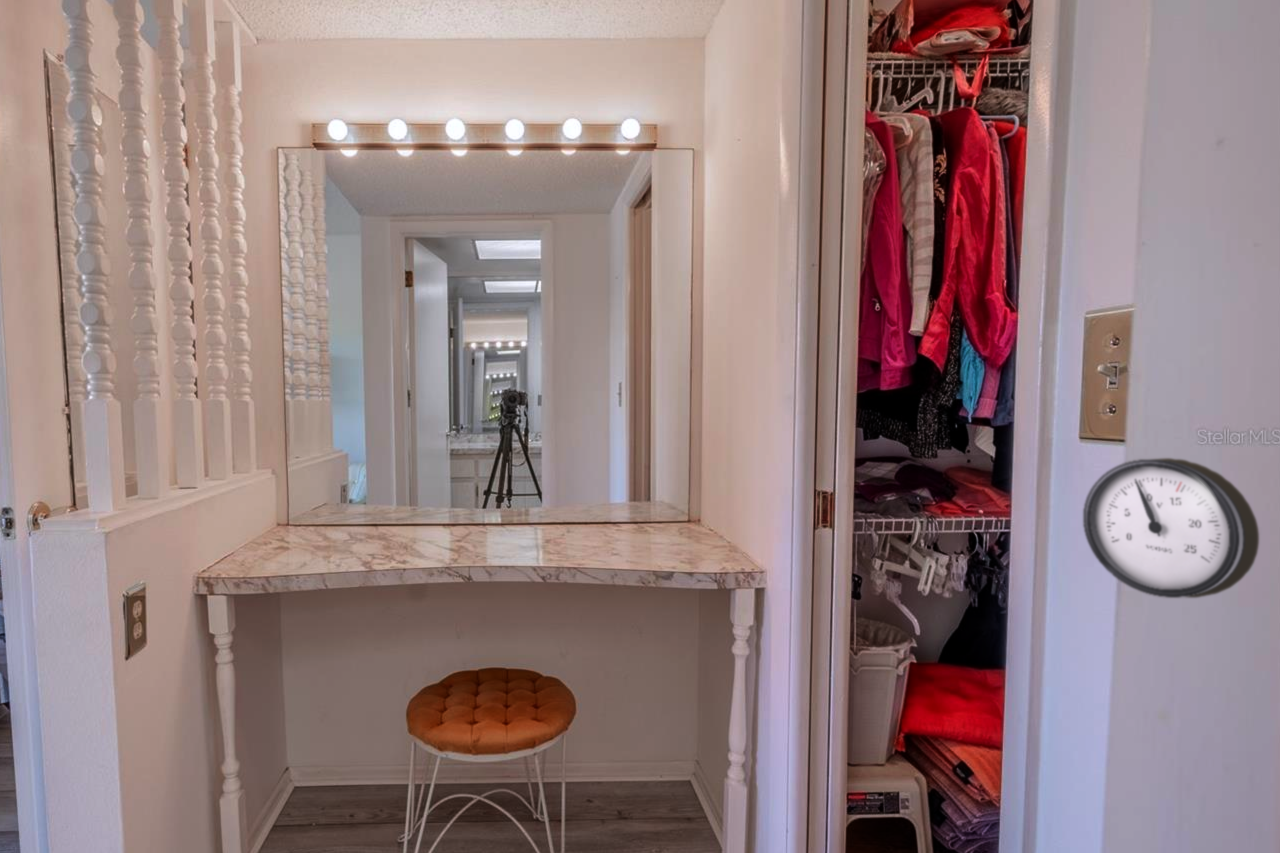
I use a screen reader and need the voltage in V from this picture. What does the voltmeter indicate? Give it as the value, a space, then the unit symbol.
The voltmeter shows 10 V
